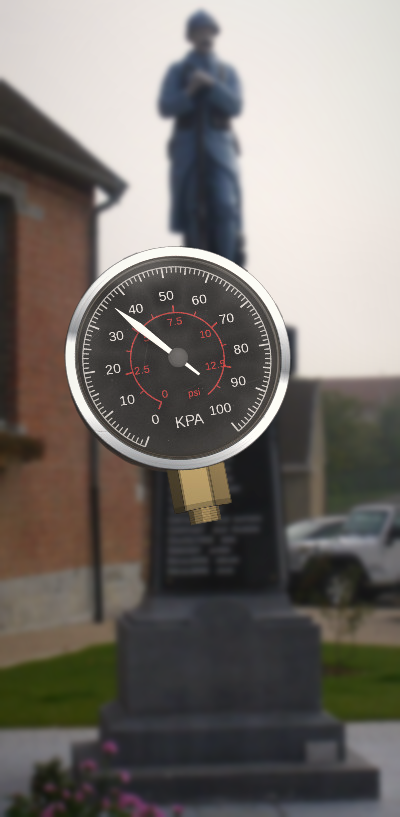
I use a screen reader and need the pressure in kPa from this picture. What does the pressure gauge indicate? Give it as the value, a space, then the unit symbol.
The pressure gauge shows 36 kPa
